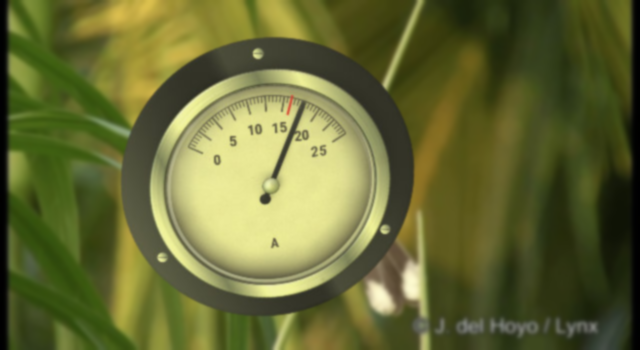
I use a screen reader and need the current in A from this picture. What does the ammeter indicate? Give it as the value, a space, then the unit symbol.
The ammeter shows 17.5 A
